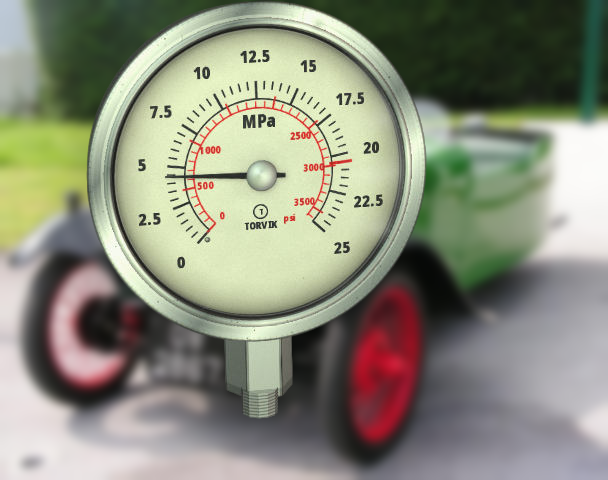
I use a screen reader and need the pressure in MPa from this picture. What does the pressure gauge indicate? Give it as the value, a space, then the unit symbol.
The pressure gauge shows 4.5 MPa
